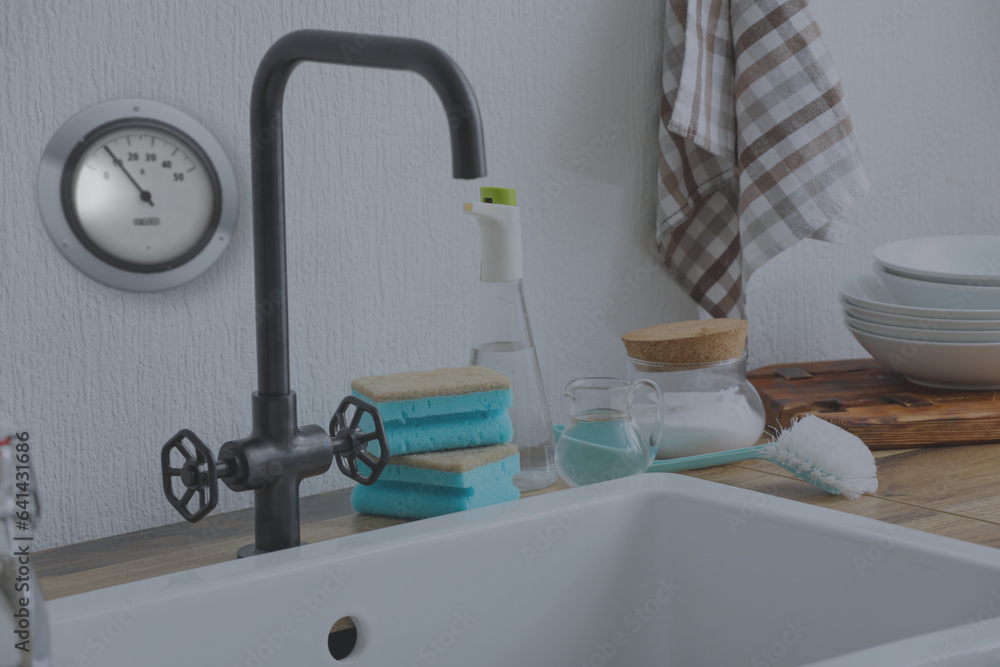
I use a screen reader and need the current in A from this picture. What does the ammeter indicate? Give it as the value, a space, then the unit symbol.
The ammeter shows 10 A
